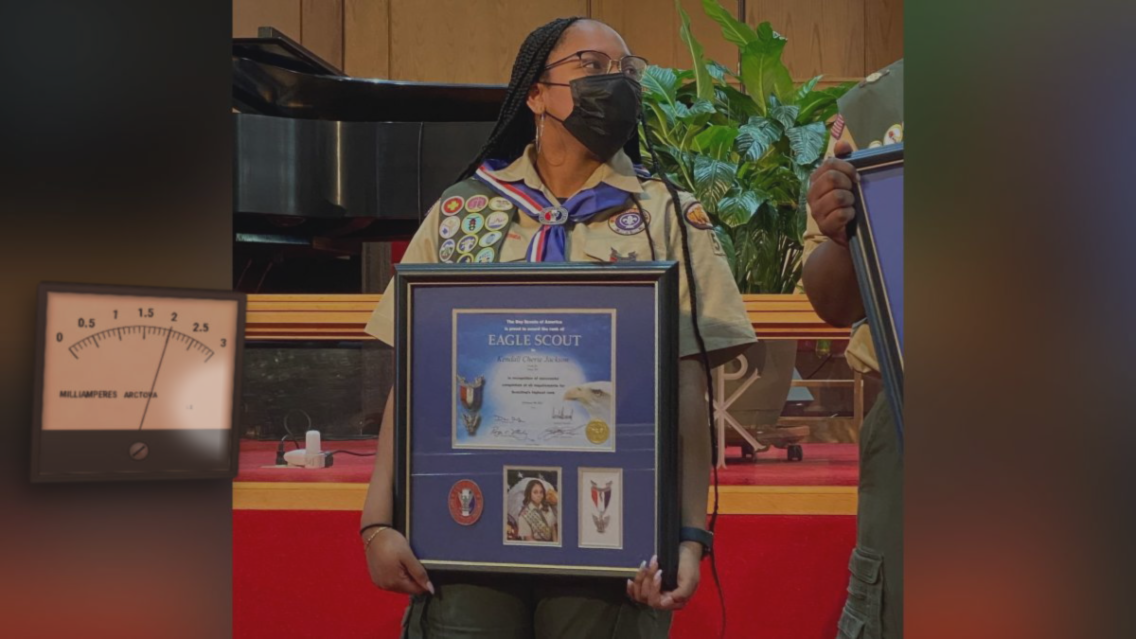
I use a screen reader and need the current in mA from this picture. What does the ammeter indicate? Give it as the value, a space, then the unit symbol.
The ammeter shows 2 mA
